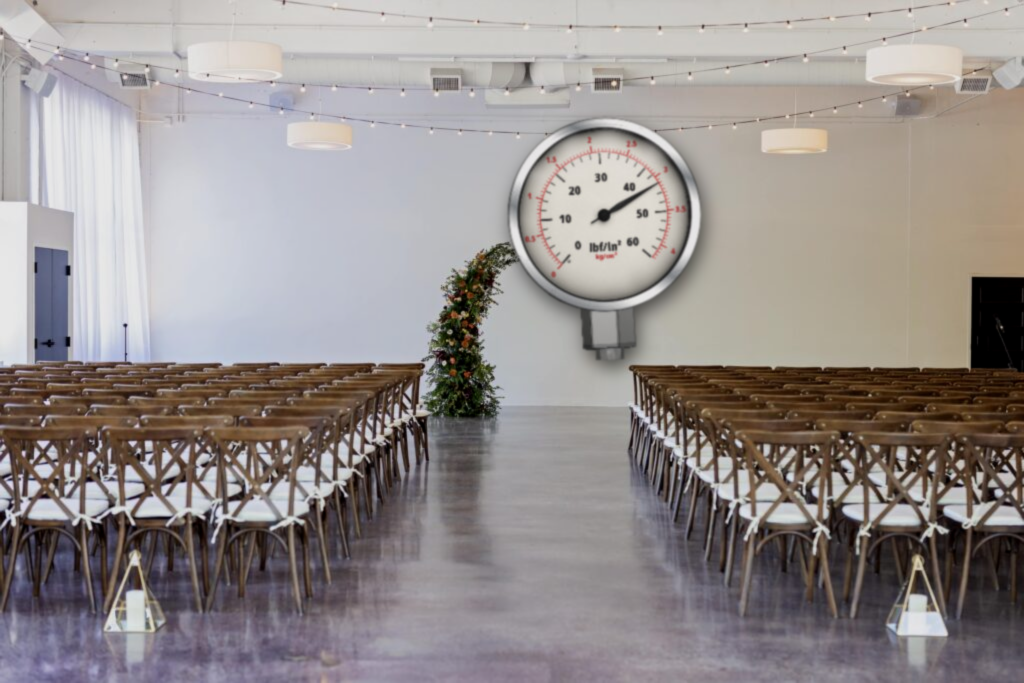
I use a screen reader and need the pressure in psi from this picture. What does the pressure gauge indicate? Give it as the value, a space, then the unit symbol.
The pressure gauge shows 44 psi
